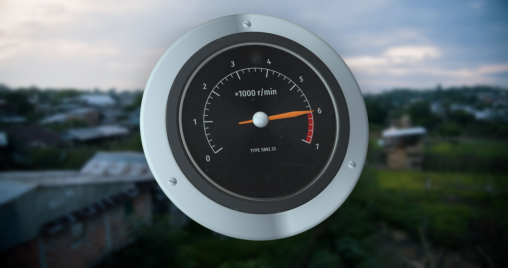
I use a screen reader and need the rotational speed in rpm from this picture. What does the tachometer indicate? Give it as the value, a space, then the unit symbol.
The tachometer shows 6000 rpm
